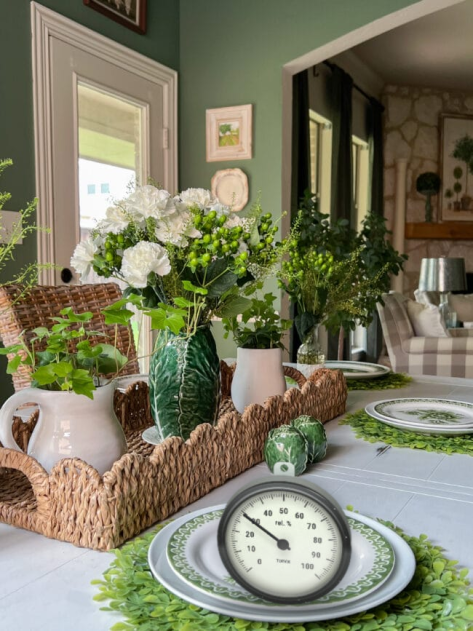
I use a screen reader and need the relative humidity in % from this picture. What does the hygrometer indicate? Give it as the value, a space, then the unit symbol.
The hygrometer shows 30 %
